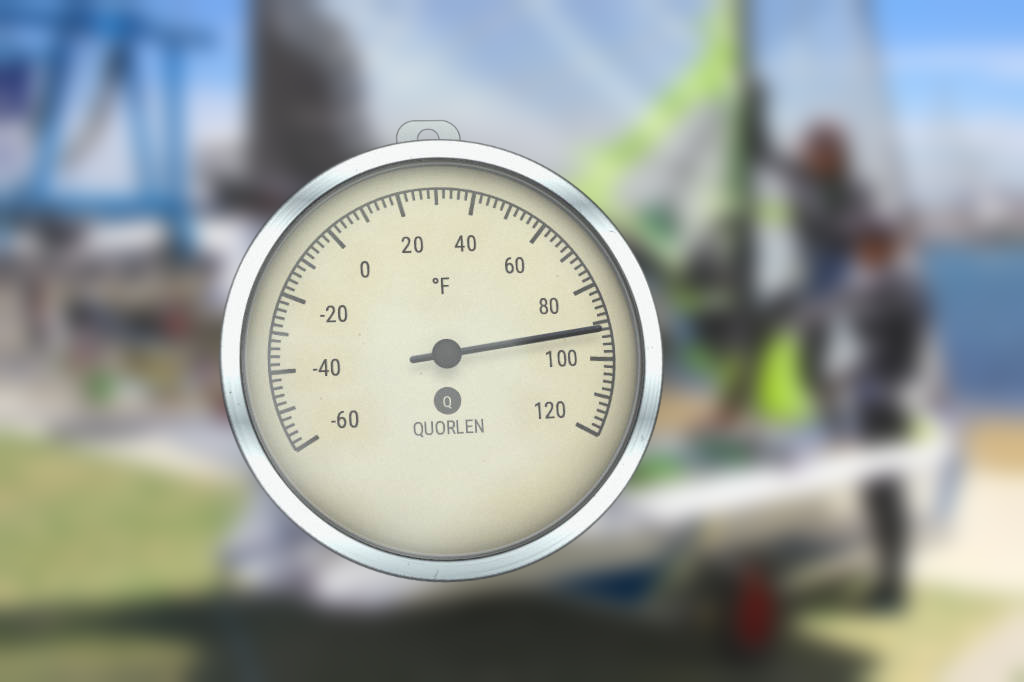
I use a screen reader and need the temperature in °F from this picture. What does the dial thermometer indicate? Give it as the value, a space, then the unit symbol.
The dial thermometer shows 92 °F
